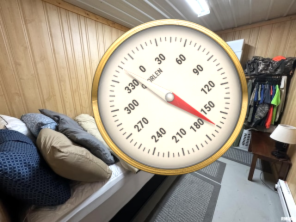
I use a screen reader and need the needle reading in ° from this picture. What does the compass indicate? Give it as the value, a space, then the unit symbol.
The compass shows 165 °
